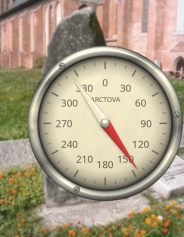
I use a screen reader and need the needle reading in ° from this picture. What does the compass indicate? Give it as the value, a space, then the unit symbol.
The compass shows 145 °
